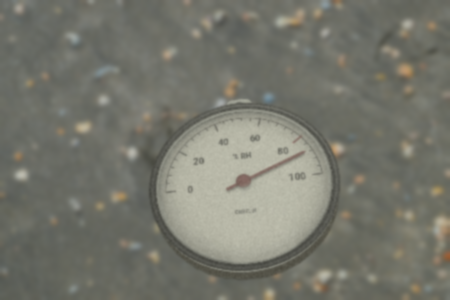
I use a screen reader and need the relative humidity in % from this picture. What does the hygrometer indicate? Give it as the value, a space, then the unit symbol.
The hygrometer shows 88 %
